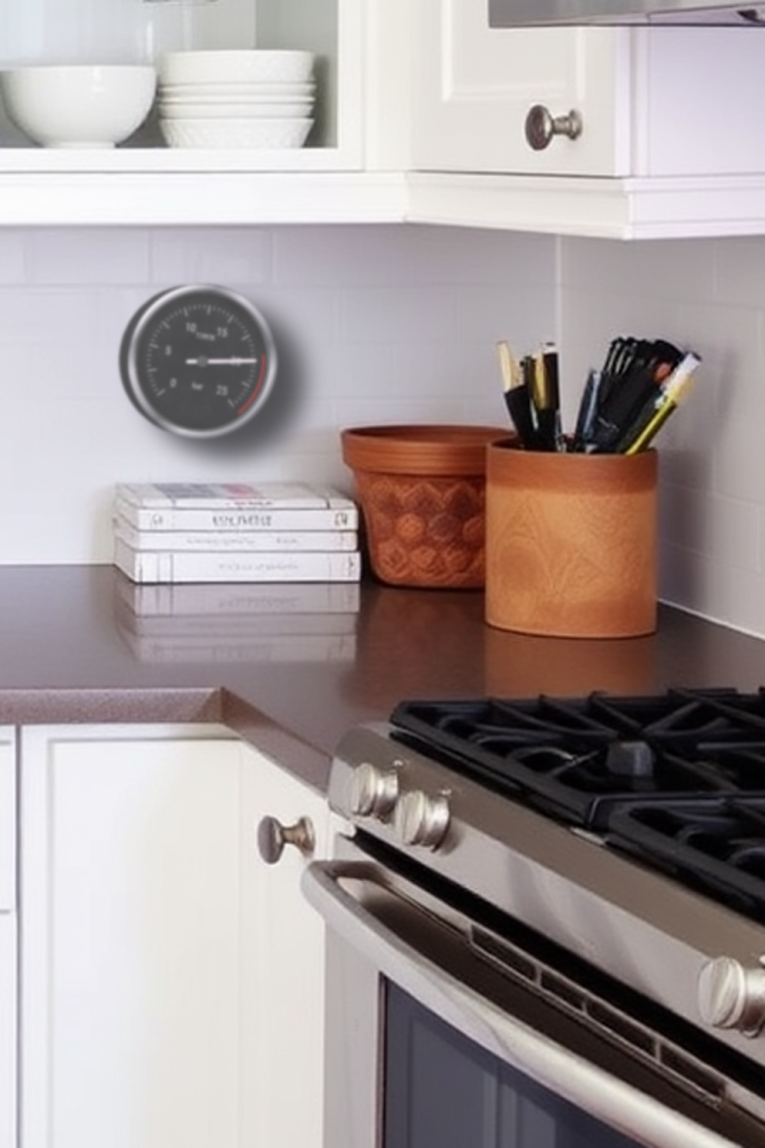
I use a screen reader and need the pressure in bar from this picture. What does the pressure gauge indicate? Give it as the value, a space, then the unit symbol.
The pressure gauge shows 20 bar
